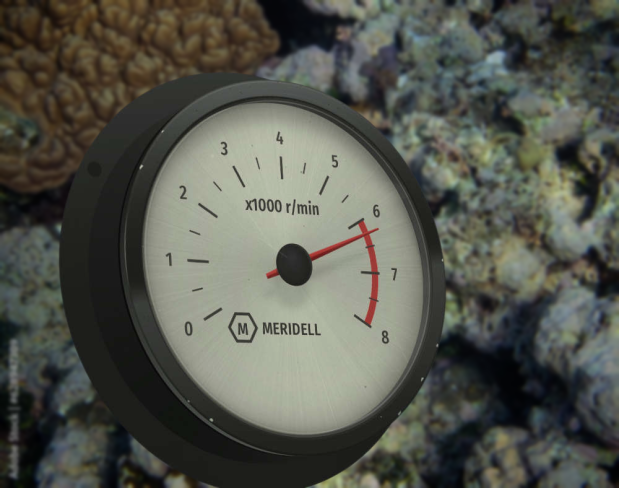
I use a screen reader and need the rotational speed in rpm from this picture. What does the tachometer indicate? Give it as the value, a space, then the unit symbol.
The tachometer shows 6250 rpm
